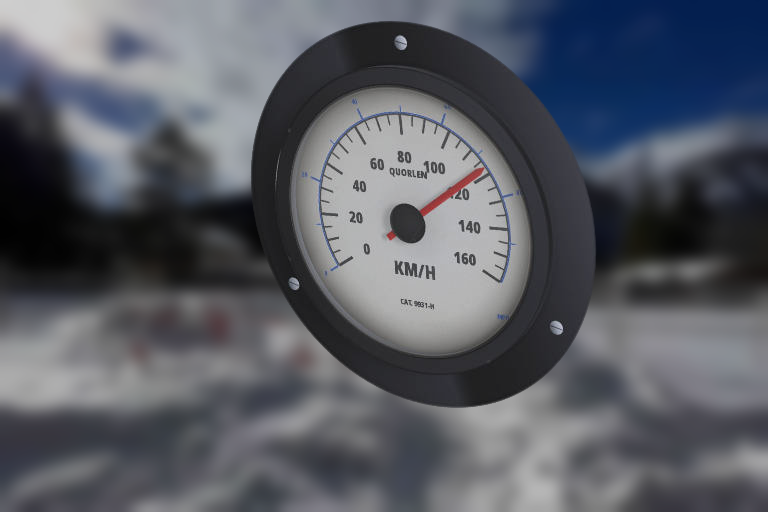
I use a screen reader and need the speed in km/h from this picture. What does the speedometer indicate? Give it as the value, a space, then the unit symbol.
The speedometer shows 117.5 km/h
